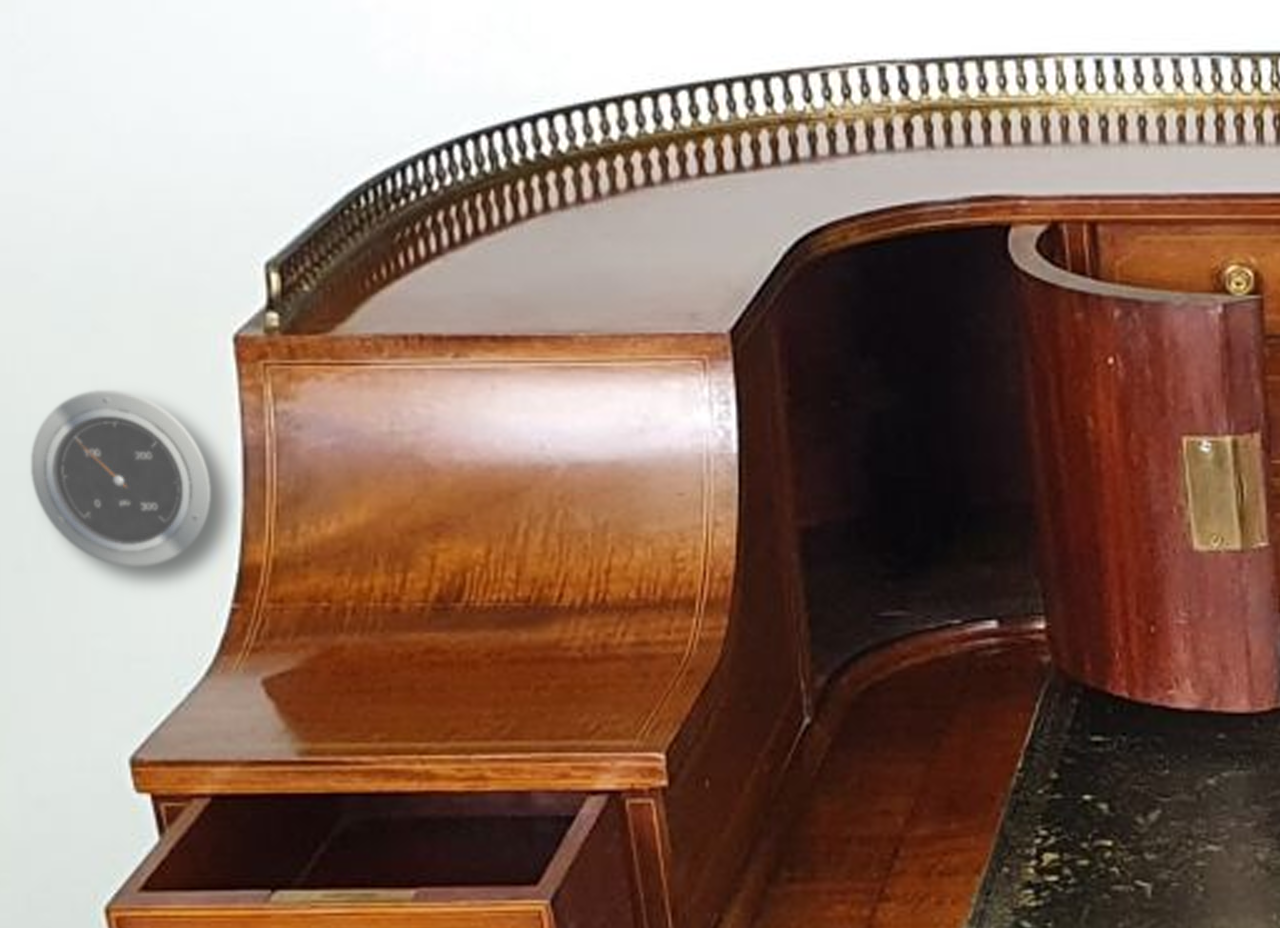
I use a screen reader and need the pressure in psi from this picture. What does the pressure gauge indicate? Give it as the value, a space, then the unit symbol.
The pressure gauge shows 100 psi
